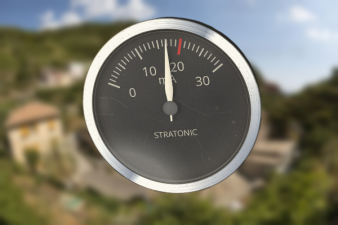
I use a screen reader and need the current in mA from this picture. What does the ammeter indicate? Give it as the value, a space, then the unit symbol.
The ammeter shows 17 mA
